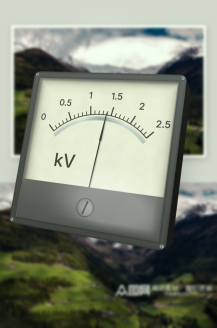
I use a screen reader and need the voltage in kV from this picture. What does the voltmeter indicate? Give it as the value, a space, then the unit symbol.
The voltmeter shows 1.4 kV
